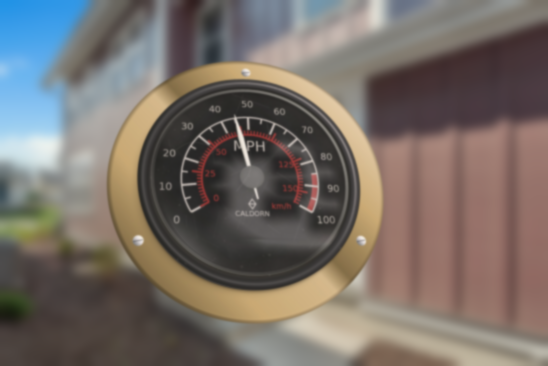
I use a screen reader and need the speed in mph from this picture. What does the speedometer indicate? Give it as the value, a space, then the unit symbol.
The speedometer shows 45 mph
